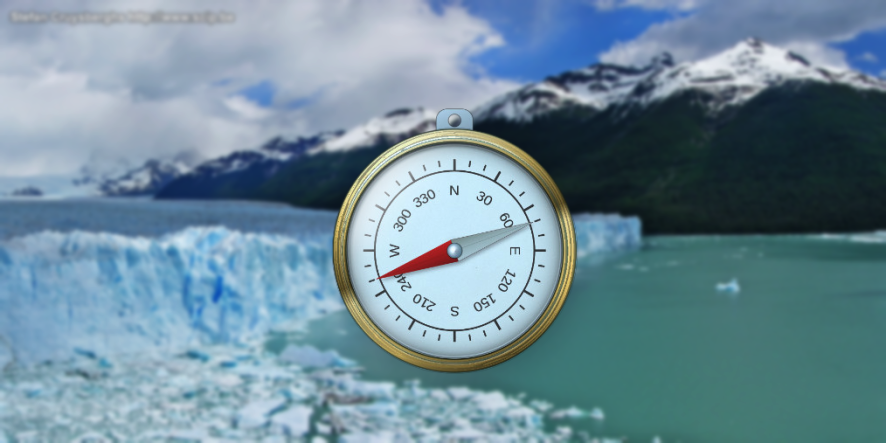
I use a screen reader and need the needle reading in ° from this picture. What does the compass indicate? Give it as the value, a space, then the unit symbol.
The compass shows 250 °
